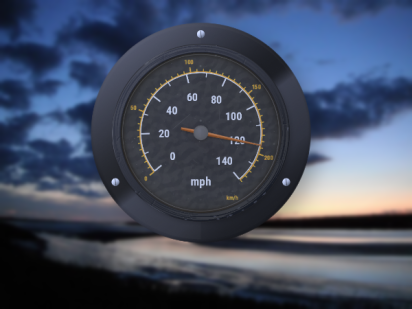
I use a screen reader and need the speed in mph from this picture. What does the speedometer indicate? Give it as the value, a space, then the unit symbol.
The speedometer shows 120 mph
